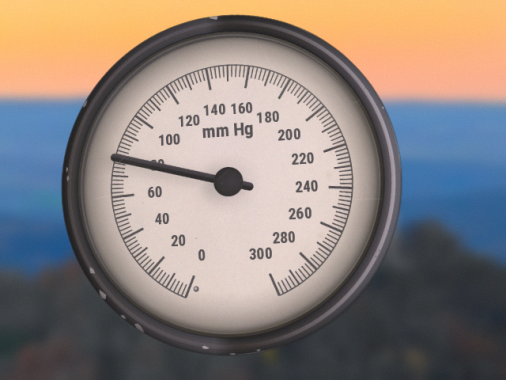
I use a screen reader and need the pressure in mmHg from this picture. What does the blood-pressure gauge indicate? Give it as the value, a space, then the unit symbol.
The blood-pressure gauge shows 78 mmHg
